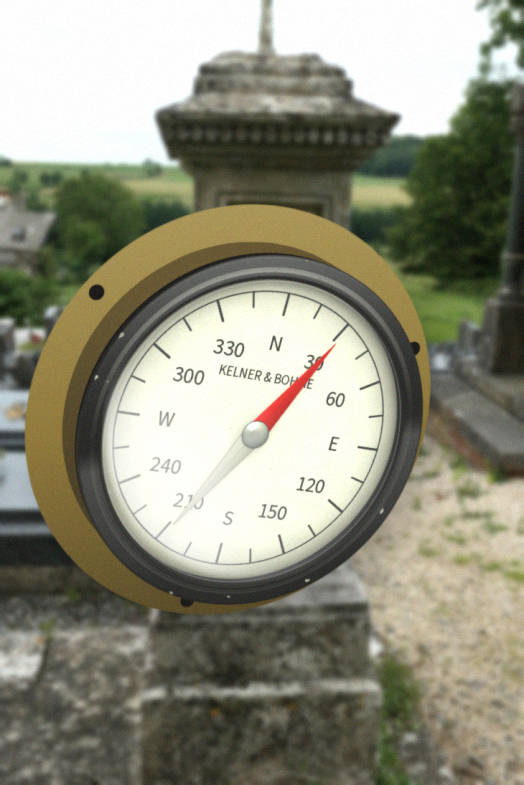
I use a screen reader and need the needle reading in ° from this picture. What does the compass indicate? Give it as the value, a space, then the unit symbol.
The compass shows 30 °
